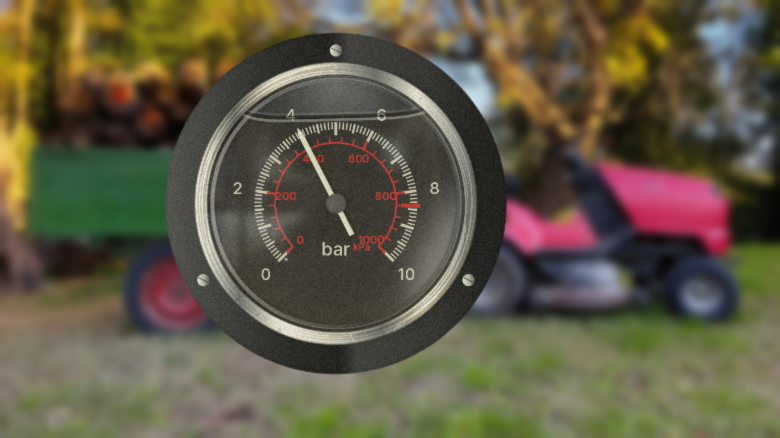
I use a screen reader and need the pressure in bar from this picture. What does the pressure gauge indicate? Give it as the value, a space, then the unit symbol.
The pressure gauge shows 4 bar
